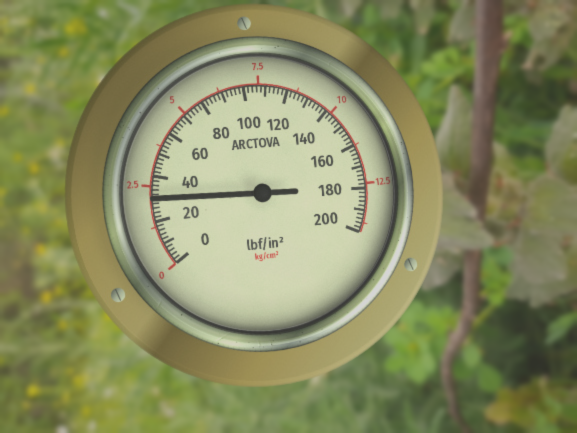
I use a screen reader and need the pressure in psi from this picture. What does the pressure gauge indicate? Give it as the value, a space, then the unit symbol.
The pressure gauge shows 30 psi
